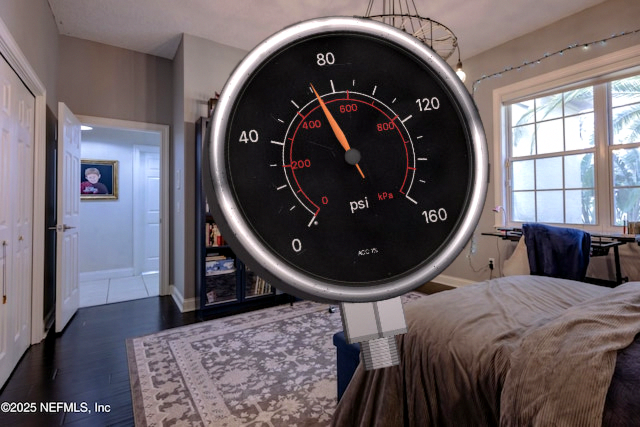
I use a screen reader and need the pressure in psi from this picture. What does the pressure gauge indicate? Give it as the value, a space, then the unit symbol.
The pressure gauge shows 70 psi
